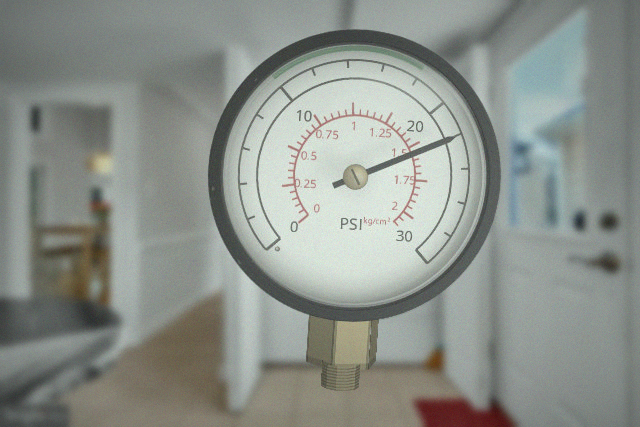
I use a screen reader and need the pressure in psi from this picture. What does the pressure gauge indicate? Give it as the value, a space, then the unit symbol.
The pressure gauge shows 22 psi
